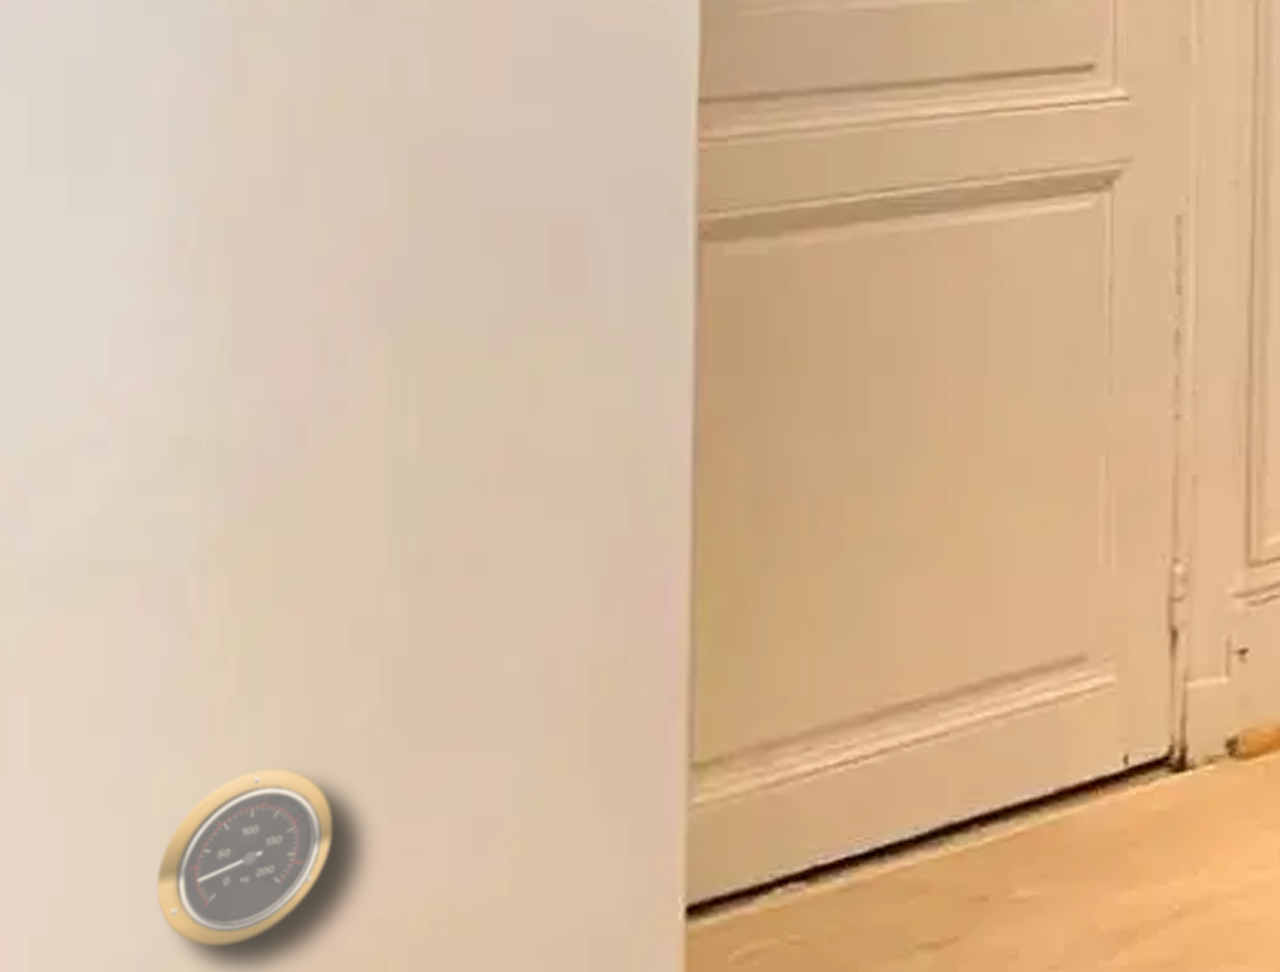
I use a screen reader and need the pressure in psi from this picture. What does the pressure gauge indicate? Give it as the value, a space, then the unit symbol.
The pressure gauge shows 25 psi
